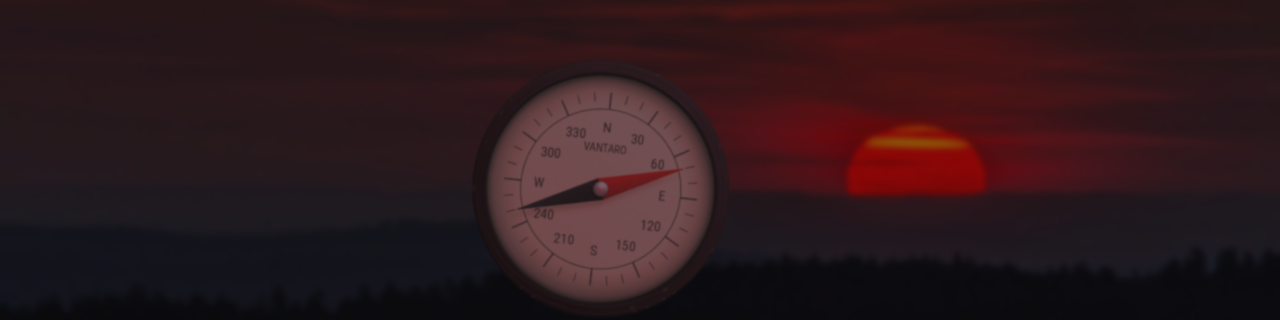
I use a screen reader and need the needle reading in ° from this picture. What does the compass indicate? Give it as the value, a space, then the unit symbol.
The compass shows 70 °
